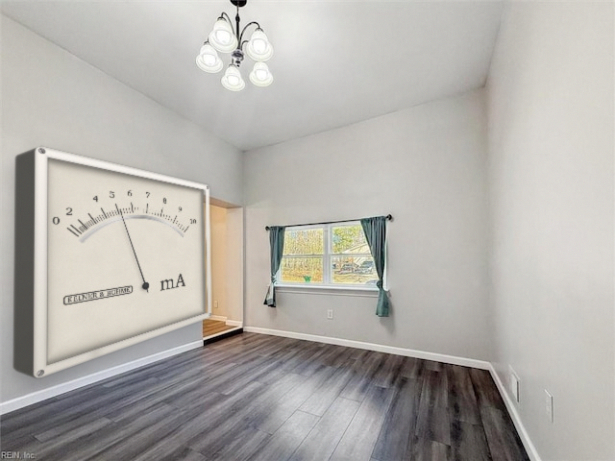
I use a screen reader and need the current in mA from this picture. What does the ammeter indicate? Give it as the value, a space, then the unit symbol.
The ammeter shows 5 mA
